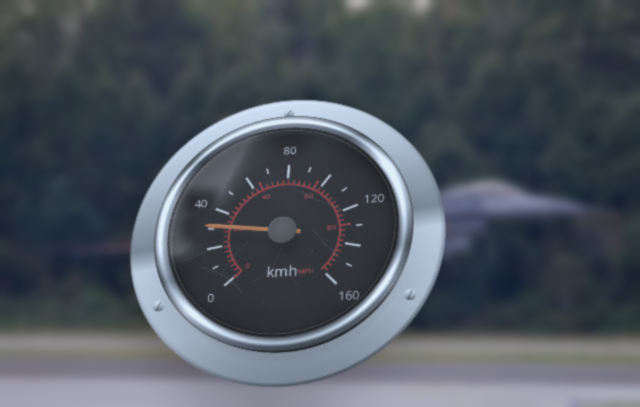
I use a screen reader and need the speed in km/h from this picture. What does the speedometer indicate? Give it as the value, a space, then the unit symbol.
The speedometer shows 30 km/h
